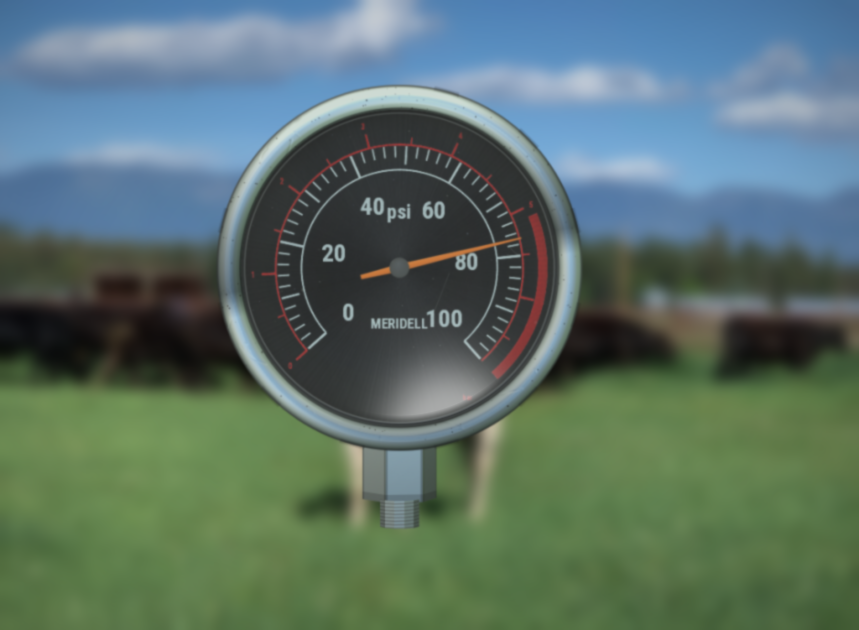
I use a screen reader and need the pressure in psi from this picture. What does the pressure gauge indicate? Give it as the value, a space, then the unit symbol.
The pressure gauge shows 77 psi
